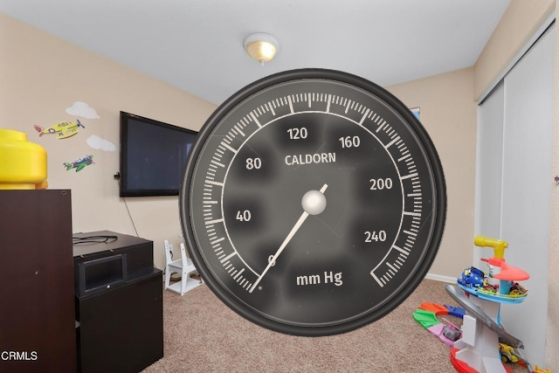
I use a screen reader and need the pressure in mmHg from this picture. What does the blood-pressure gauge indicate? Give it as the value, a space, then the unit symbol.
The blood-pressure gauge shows 0 mmHg
